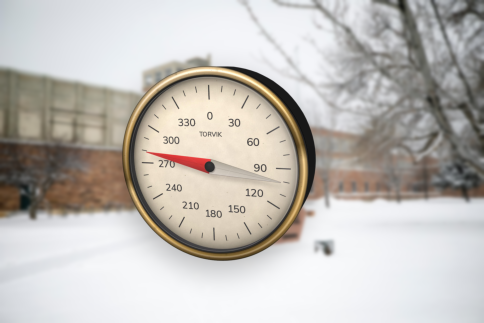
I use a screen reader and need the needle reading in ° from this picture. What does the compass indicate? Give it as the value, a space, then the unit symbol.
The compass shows 280 °
